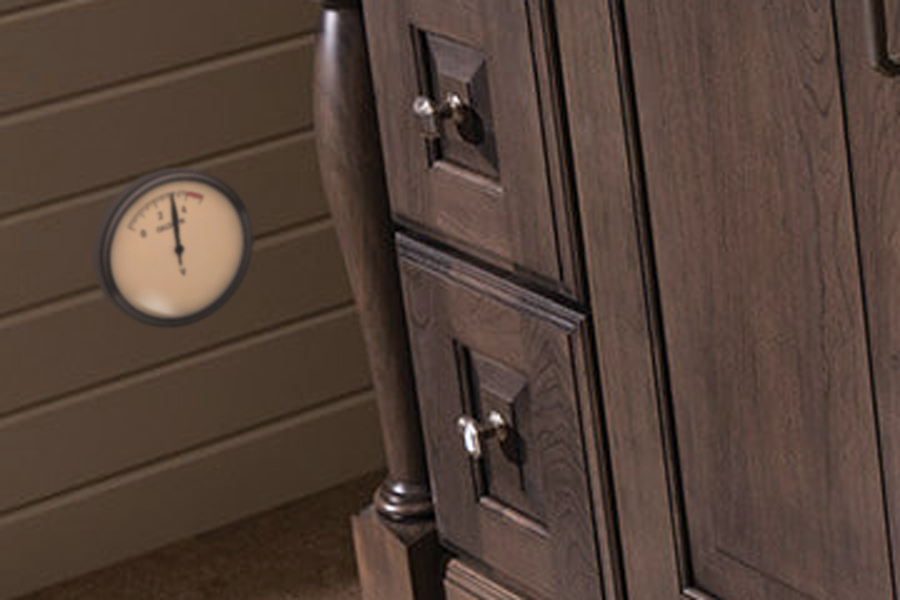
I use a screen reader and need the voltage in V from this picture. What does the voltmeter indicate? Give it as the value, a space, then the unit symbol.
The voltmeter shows 3 V
